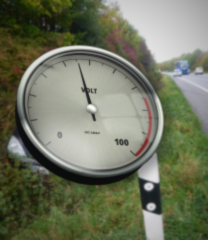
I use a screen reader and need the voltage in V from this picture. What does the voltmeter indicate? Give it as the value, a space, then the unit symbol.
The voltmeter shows 45 V
